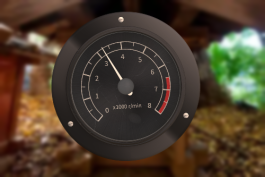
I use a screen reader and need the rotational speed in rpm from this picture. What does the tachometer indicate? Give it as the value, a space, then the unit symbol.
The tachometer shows 3250 rpm
